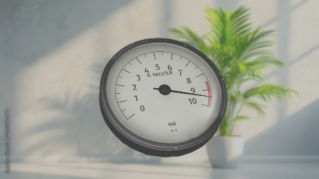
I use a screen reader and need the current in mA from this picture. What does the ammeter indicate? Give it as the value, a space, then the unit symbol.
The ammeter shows 9.5 mA
